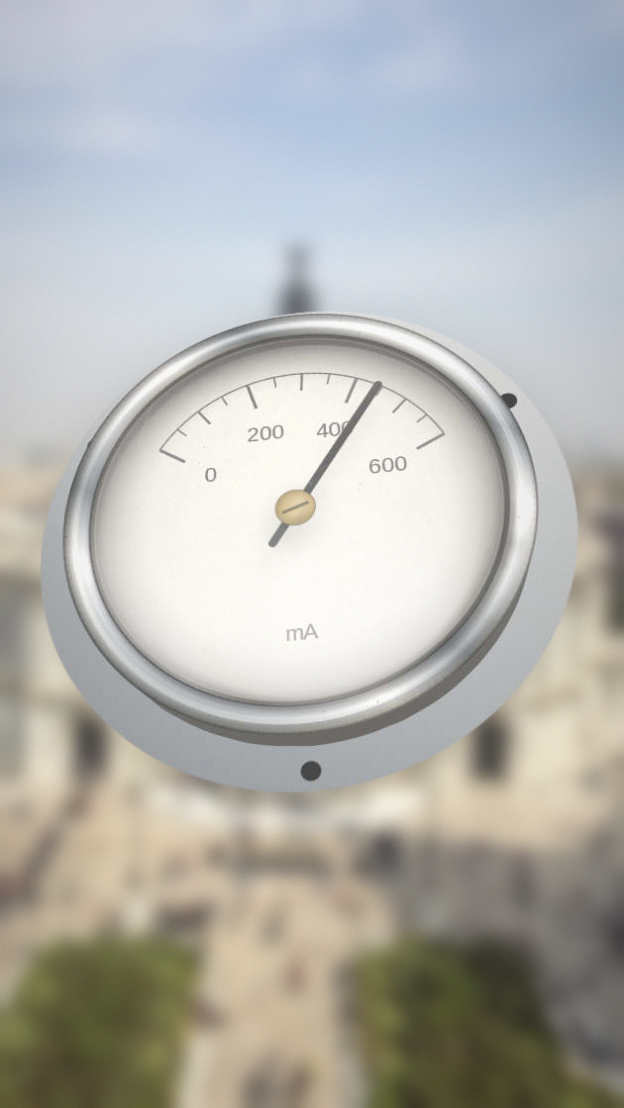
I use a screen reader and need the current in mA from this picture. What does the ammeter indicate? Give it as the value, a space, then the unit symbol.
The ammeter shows 450 mA
